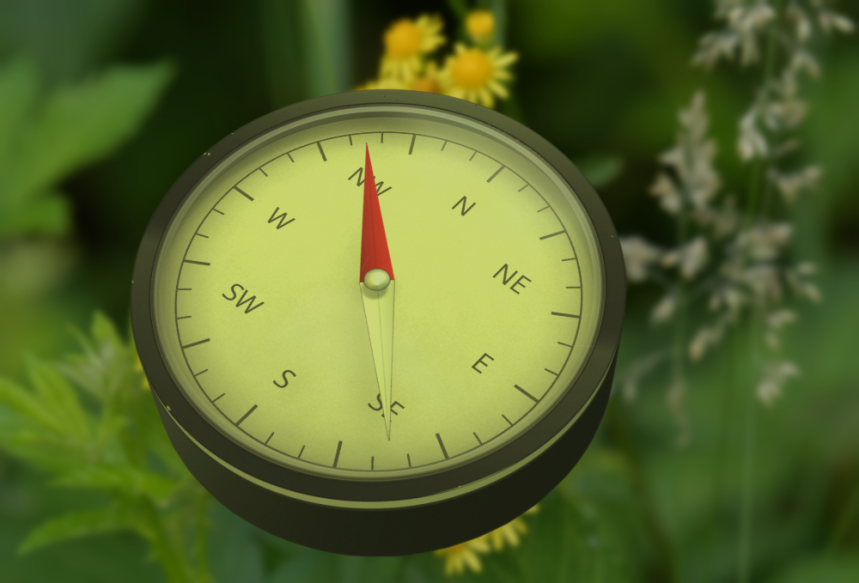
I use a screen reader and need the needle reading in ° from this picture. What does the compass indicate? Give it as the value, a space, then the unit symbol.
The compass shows 315 °
